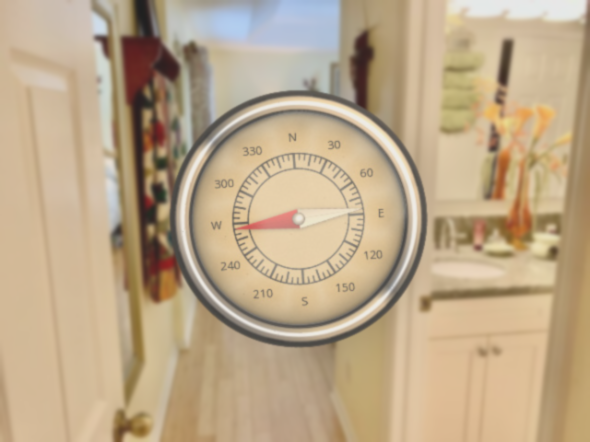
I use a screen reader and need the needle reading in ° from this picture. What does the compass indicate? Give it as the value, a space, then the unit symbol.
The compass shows 265 °
